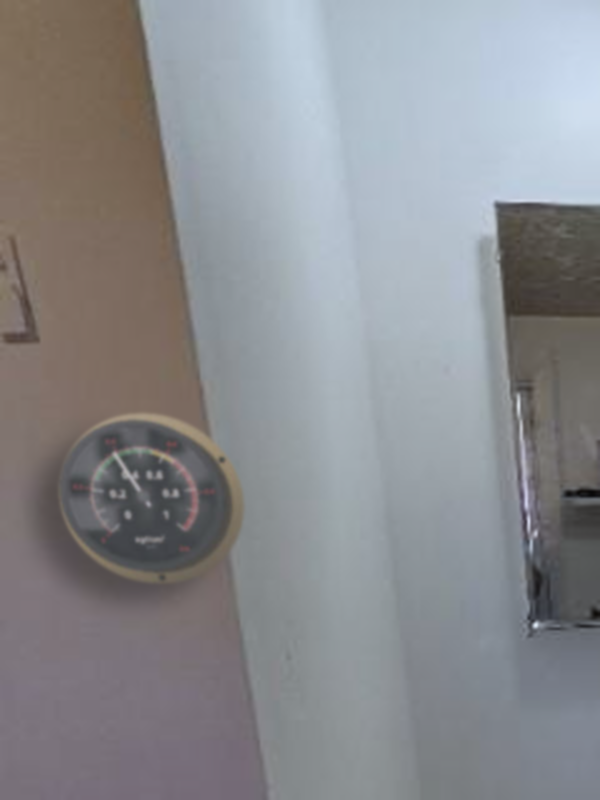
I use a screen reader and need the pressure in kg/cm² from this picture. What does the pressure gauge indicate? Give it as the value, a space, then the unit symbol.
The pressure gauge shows 0.4 kg/cm²
